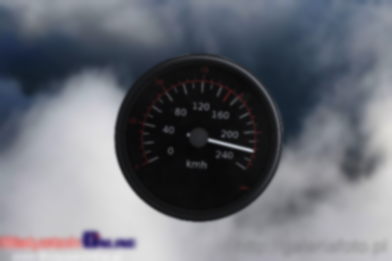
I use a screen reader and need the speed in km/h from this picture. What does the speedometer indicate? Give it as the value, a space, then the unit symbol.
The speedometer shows 220 km/h
